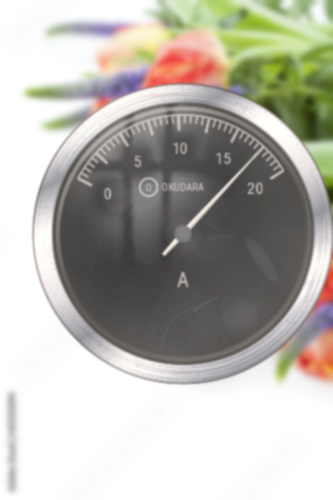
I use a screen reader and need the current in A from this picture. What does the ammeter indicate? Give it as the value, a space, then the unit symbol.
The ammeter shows 17.5 A
